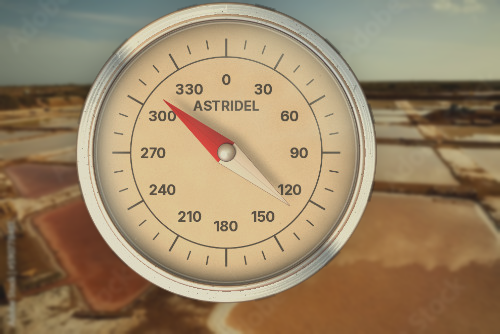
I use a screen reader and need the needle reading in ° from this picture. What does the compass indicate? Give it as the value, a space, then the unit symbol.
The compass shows 310 °
